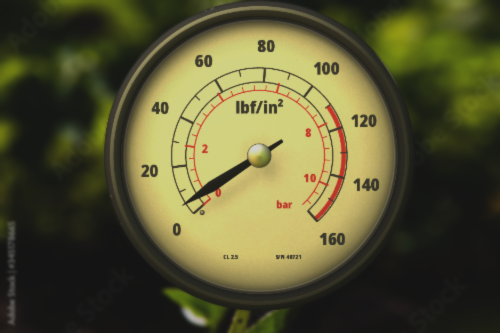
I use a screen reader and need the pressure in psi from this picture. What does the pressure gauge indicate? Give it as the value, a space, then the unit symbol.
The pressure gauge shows 5 psi
